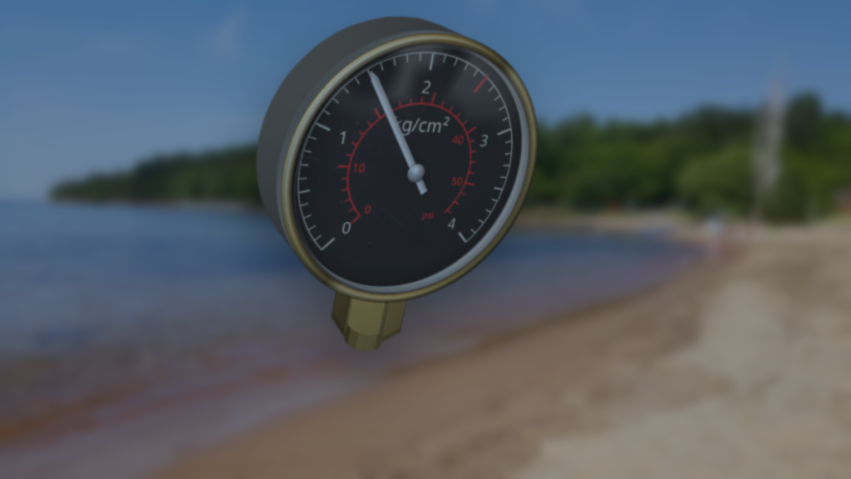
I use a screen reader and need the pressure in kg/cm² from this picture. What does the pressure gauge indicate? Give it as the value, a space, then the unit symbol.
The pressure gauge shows 1.5 kg/cm²
